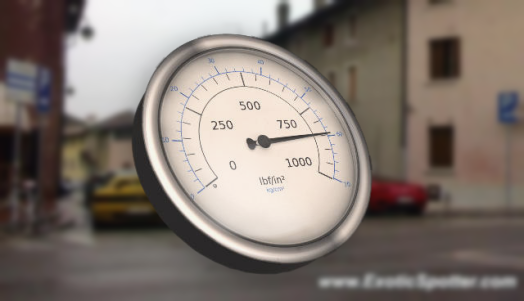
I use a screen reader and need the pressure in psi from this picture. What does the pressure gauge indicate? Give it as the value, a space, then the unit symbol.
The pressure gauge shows 850 psi
